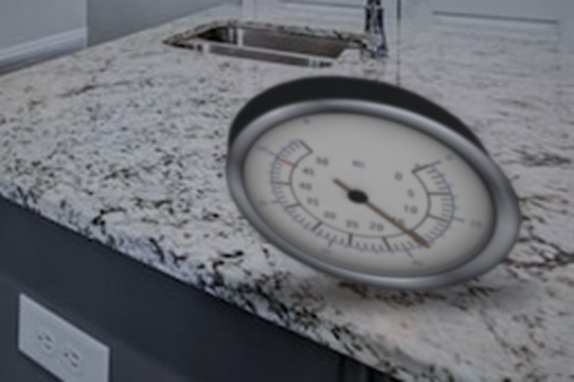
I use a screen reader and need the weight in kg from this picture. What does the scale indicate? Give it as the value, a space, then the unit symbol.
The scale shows 15 kg
